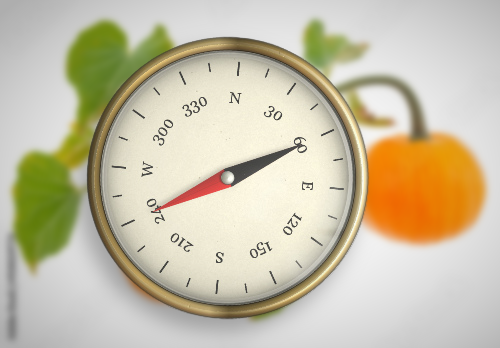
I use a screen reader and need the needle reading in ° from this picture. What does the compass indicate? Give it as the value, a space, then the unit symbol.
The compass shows 240 °
